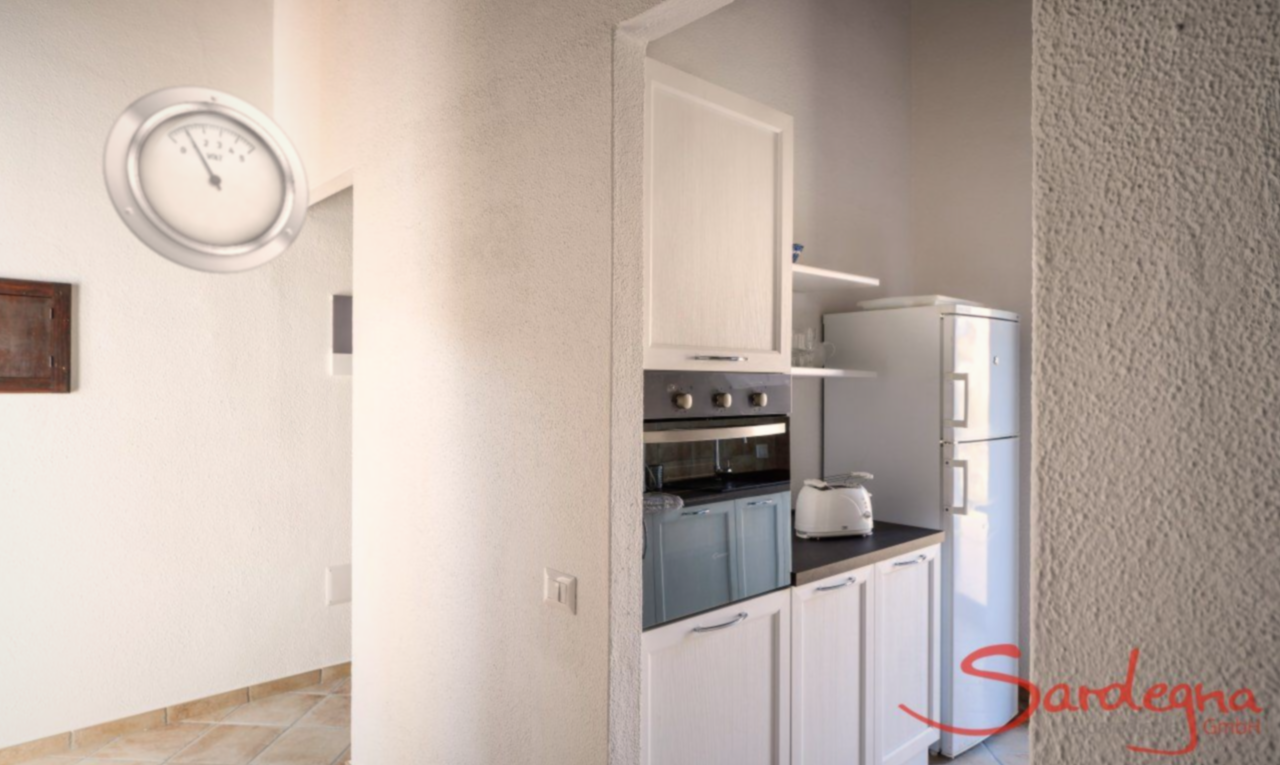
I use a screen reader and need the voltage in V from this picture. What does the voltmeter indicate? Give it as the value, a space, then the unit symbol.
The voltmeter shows 1 V
